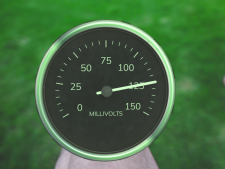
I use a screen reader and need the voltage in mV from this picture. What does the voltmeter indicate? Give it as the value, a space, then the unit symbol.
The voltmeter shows 125 mV
